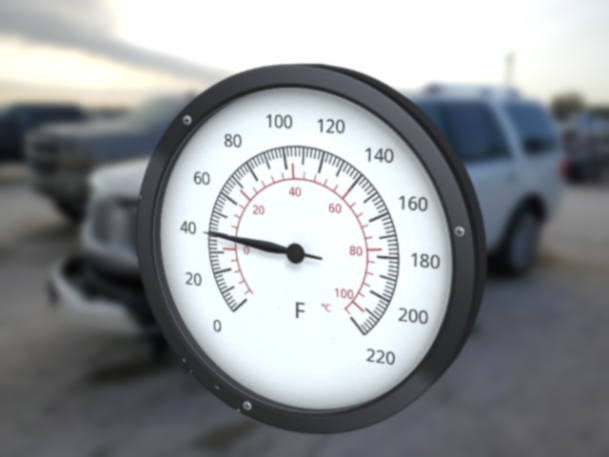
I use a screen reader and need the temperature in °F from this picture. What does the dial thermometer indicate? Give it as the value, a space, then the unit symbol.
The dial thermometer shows 40 °F
